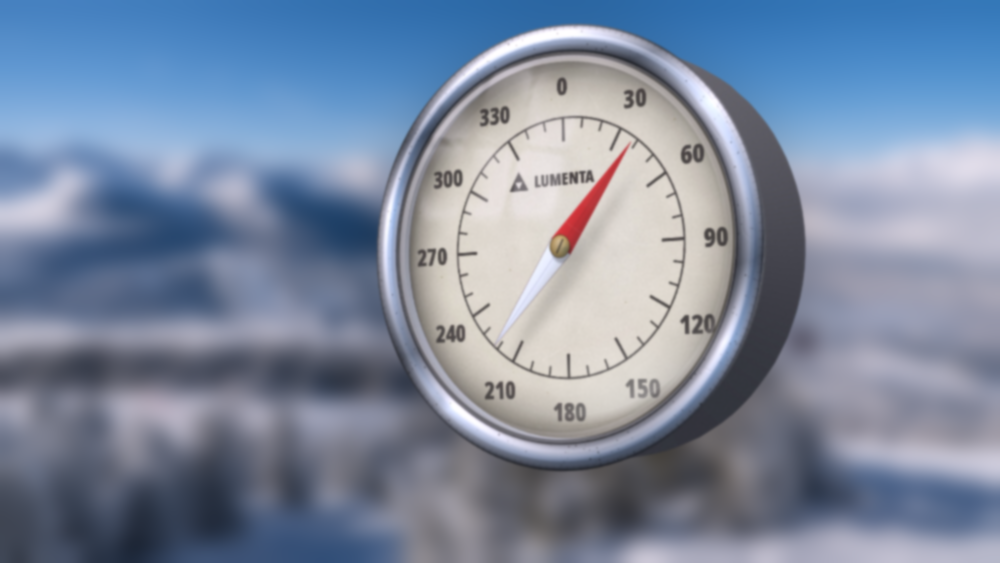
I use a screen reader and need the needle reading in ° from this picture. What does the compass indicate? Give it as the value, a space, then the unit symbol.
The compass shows 40 °
